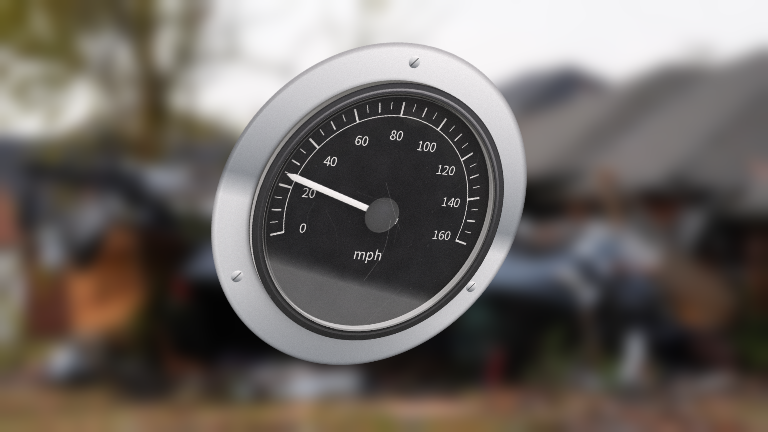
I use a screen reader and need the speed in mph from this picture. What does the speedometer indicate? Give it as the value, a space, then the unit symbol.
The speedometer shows 25 mph
